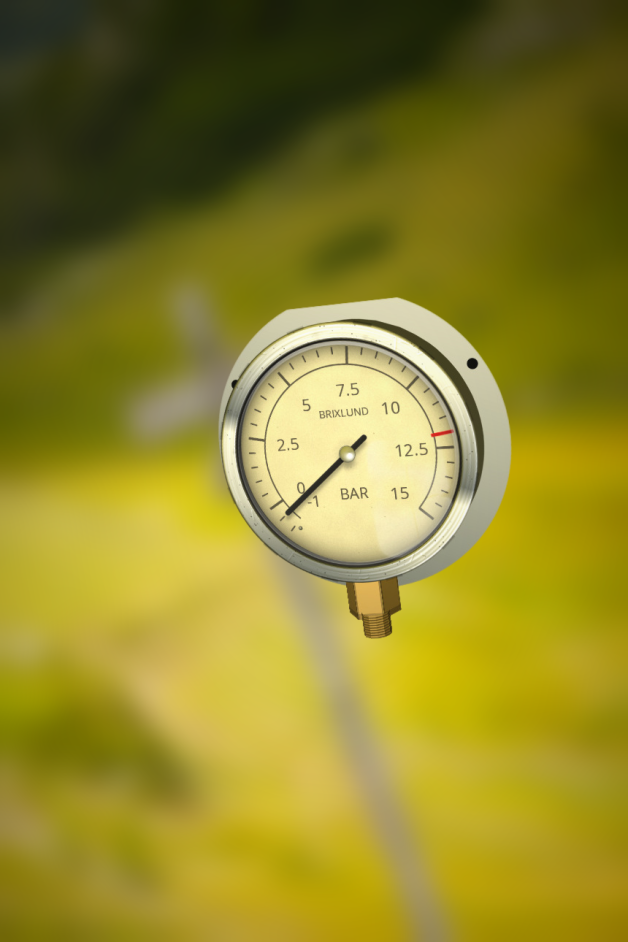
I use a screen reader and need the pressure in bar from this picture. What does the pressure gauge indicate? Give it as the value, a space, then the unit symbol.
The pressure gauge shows -0.5 bar
